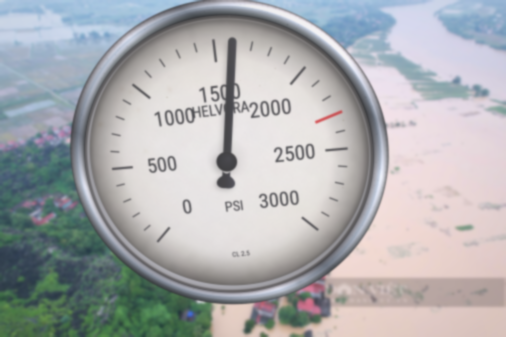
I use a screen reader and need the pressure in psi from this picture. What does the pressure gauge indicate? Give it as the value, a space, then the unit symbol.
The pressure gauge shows 1600 psi
